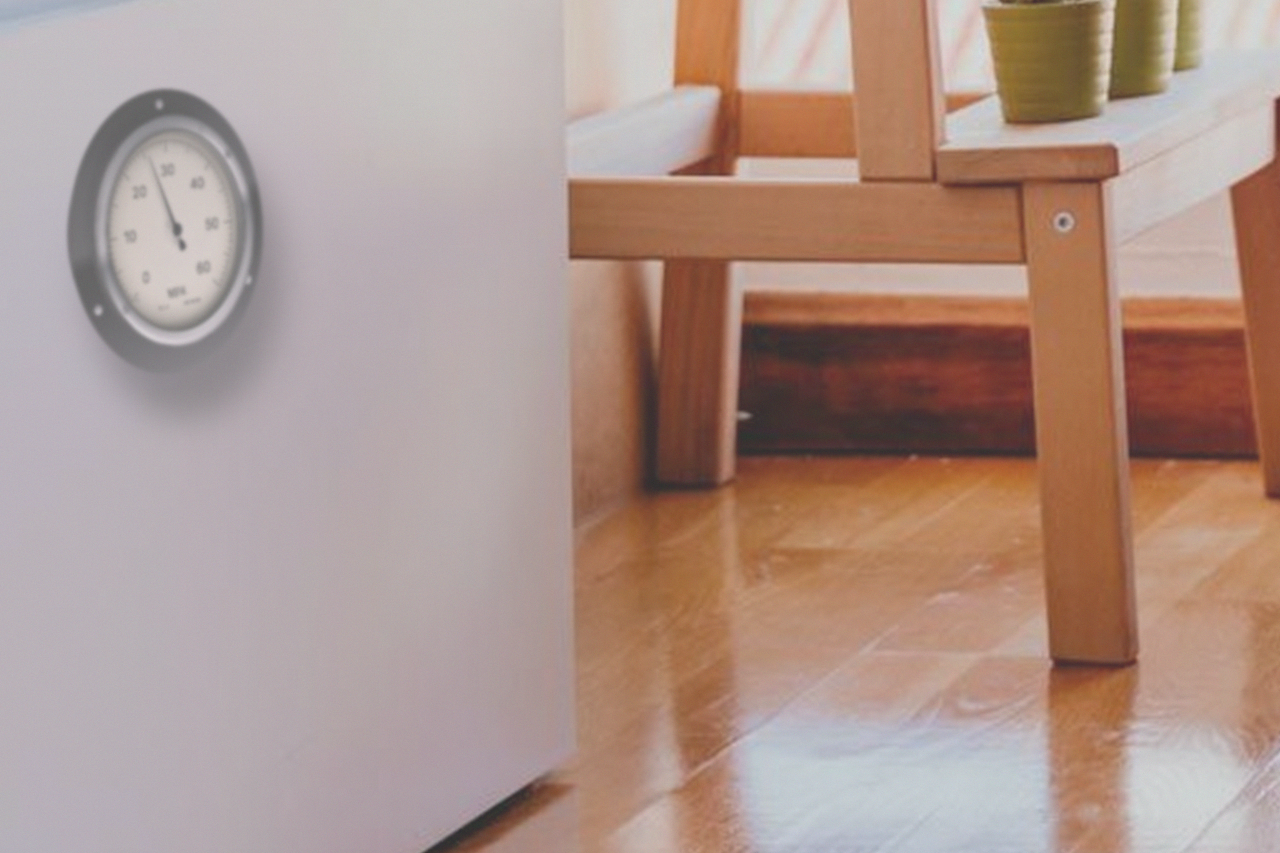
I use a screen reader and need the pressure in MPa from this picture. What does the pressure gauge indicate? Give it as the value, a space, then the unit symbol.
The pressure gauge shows 25 MPa
